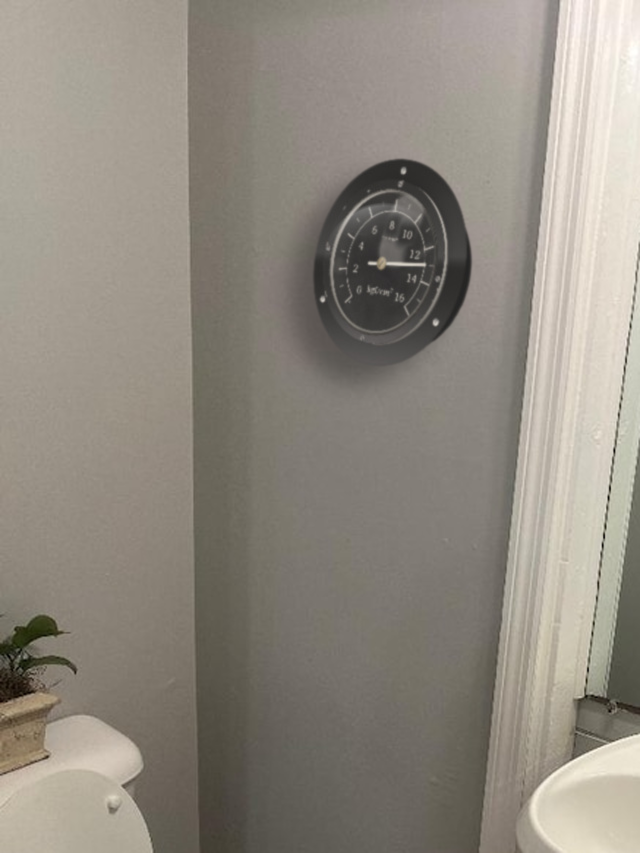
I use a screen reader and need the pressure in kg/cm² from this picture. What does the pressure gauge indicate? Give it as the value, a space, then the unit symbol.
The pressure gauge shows 13 kg/cm²
